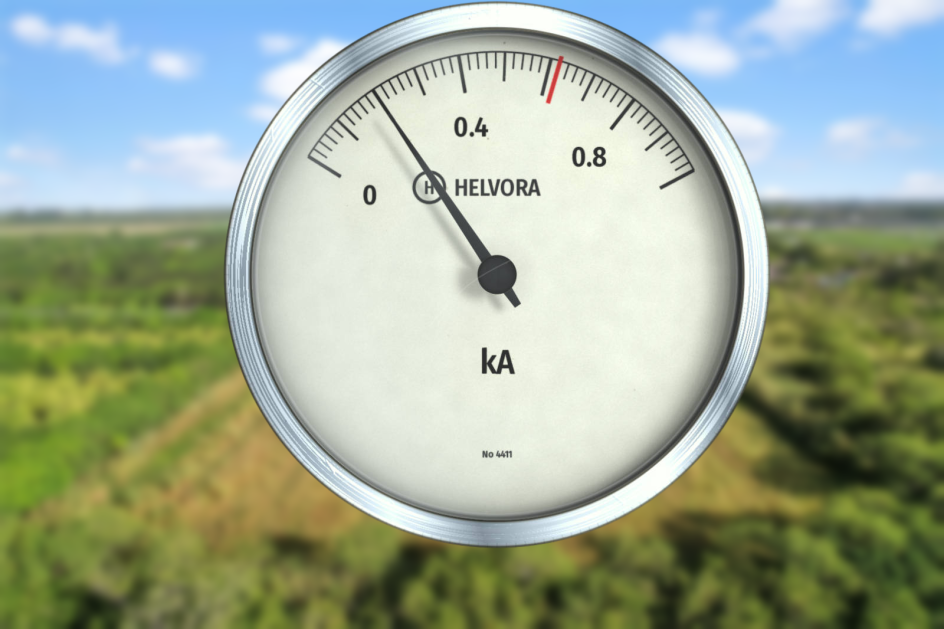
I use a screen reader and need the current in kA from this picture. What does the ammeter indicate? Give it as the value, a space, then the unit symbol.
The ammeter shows 0.2 kA
